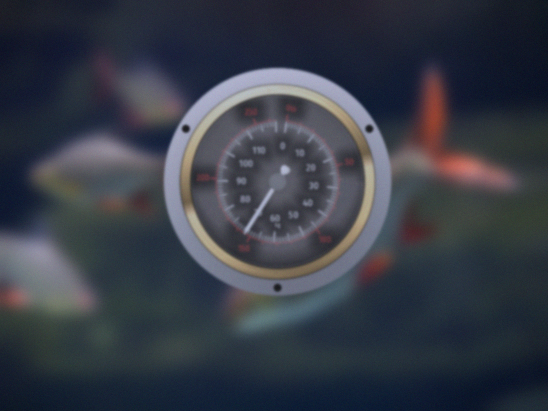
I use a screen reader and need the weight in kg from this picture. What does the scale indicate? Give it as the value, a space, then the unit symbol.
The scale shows 70 kg
